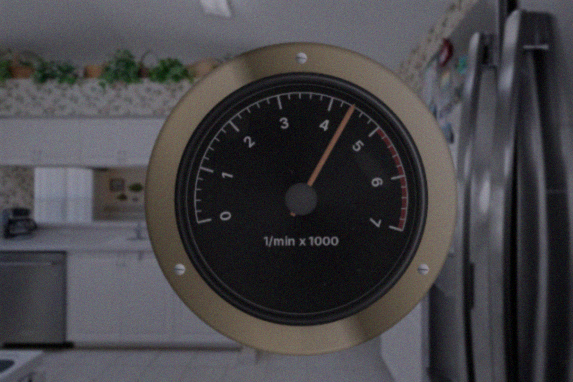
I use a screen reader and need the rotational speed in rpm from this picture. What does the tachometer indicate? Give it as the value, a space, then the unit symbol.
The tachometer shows 4400 rpm
